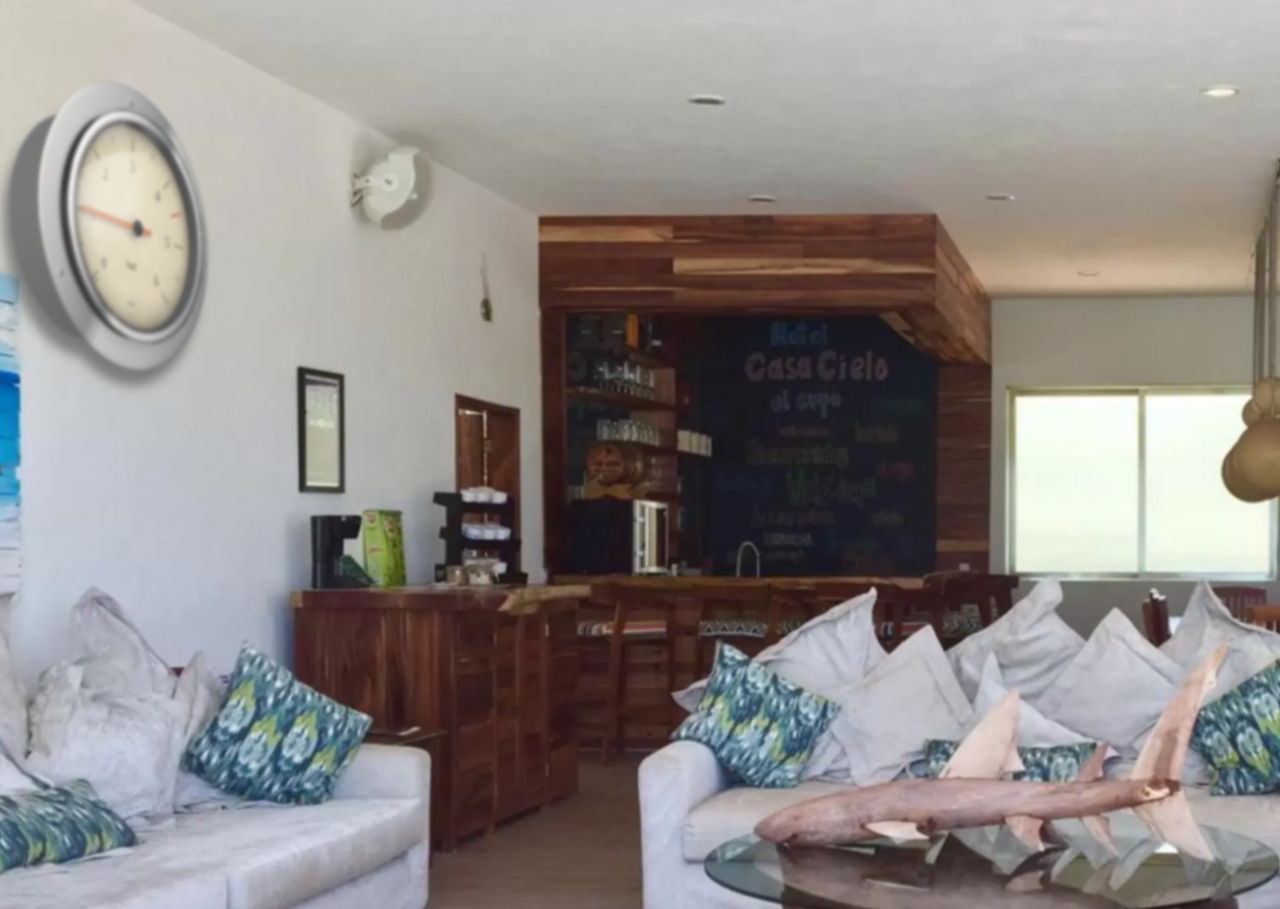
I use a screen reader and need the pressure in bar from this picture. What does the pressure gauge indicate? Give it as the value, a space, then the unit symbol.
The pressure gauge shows 1 bar
